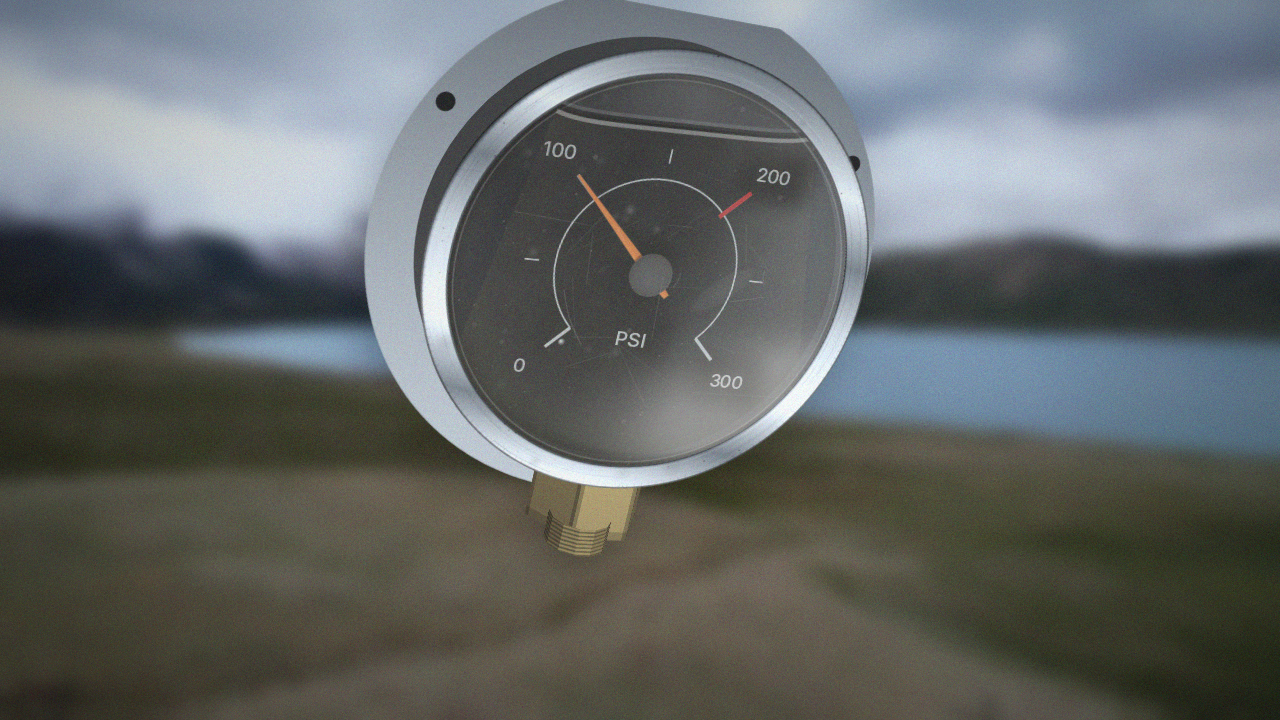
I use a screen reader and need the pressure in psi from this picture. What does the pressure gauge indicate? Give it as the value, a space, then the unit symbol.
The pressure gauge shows 100 psi
